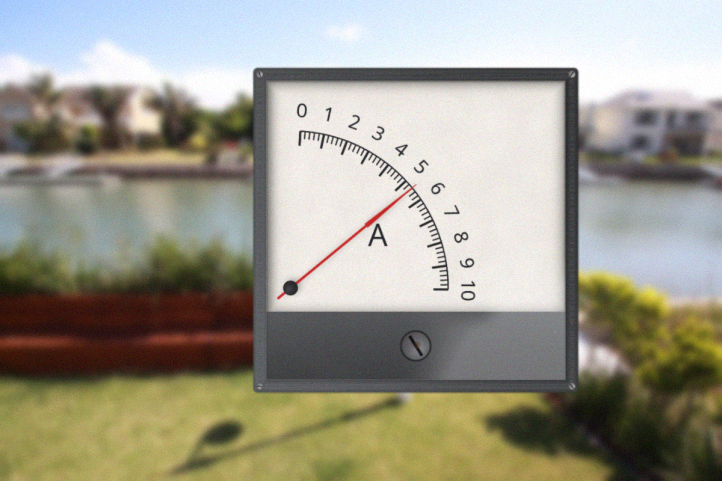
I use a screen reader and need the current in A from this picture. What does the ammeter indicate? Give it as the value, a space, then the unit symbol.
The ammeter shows 5.4 A
